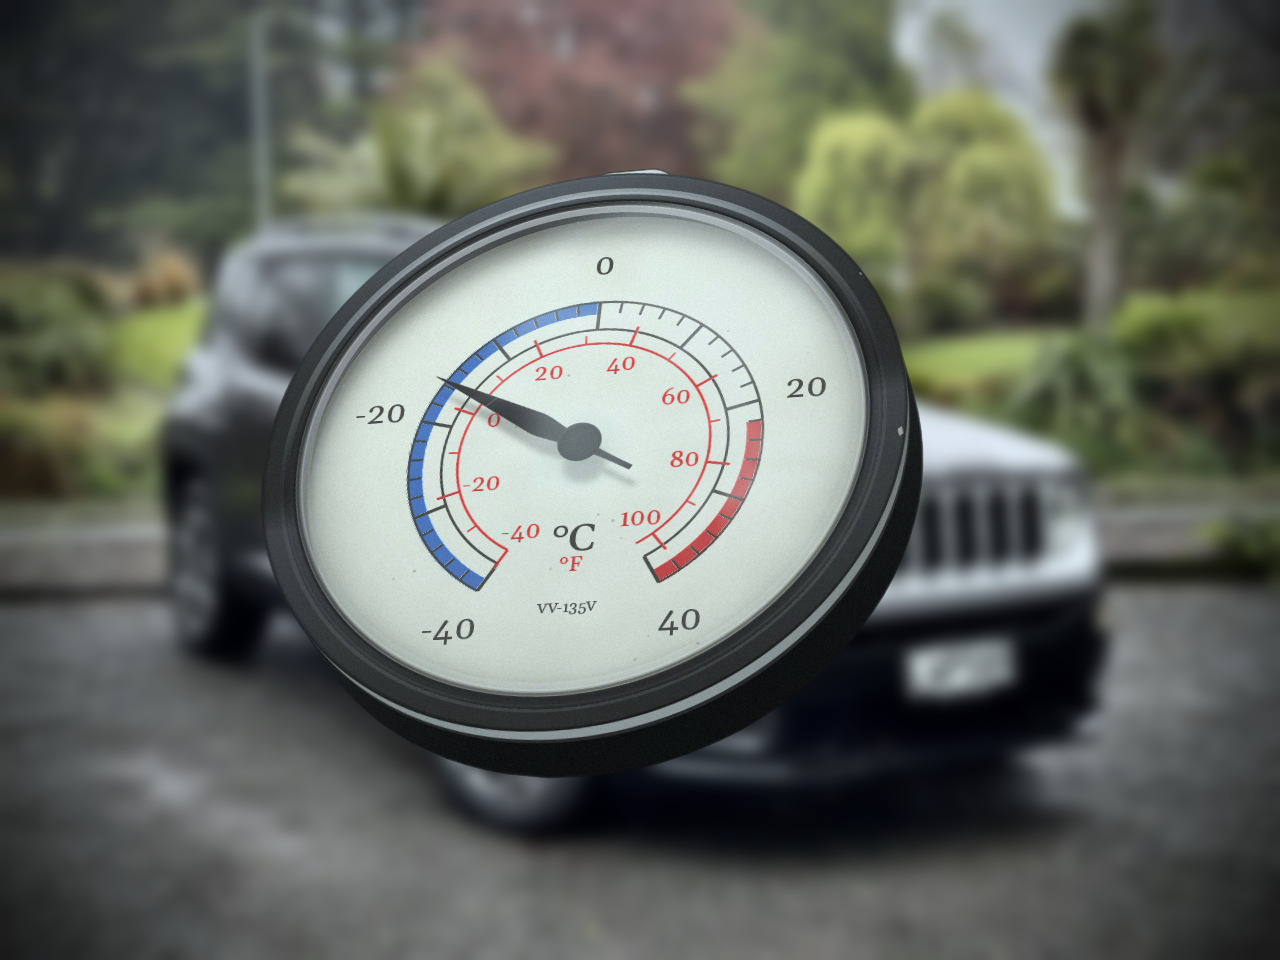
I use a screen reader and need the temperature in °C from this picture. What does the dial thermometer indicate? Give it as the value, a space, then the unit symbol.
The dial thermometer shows -16 °C
